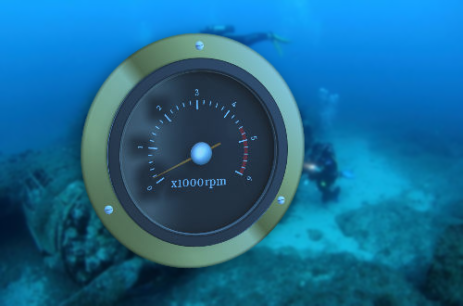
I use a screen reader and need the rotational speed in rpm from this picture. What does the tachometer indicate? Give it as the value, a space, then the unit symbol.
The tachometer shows 200 rpm
